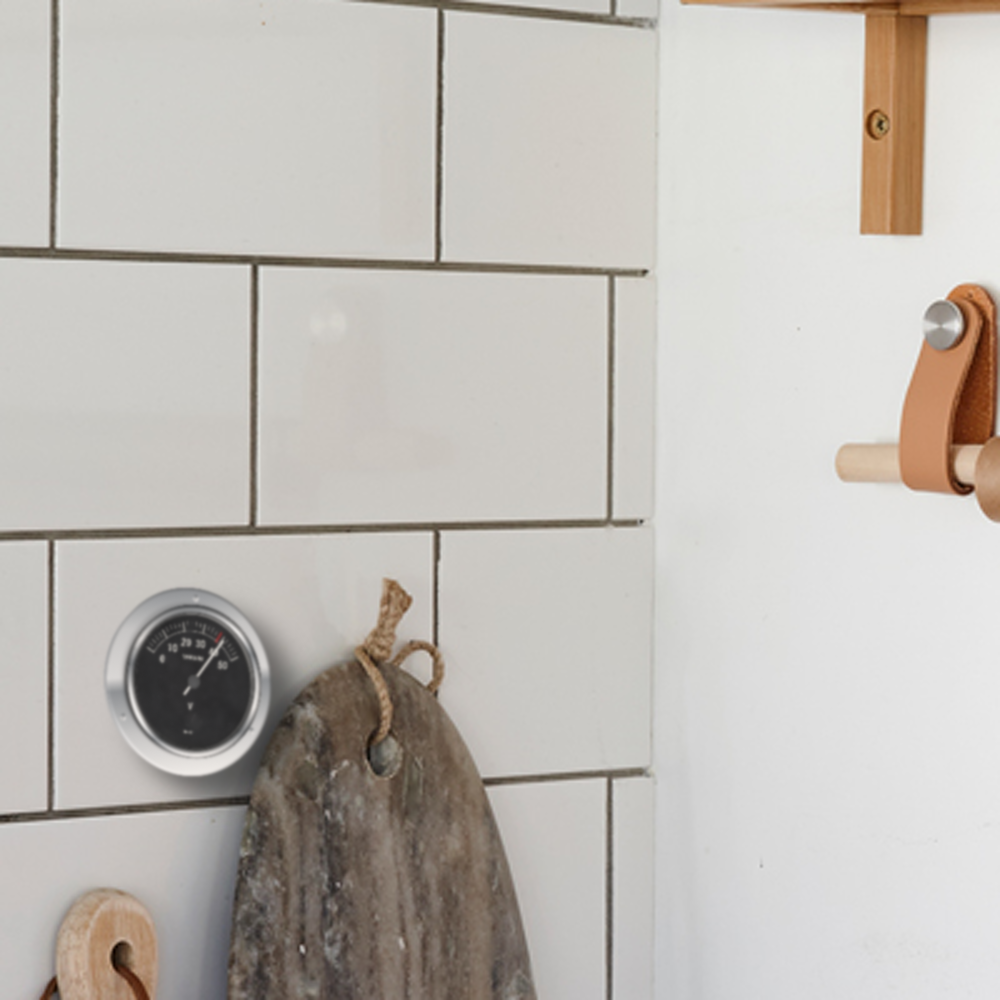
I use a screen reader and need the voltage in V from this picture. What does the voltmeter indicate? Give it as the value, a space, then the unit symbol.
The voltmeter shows 40 V
